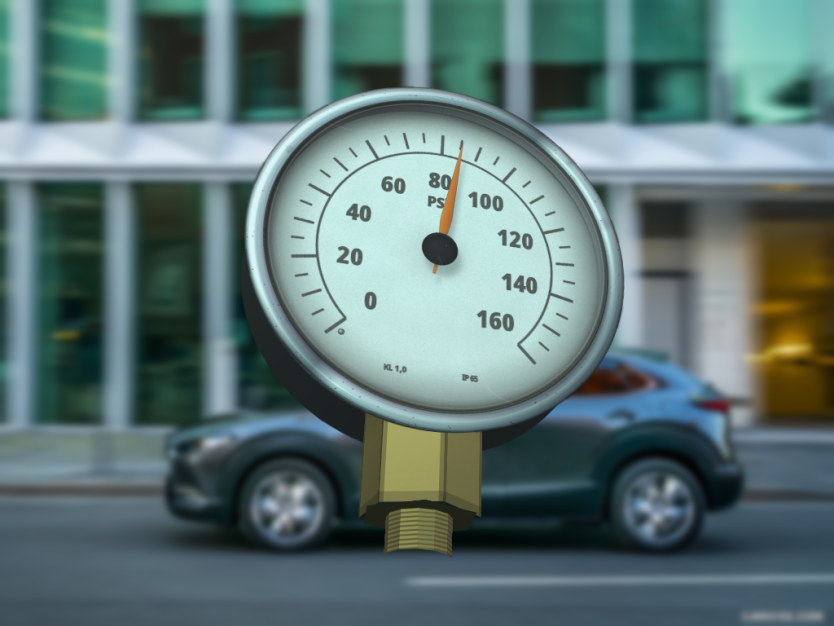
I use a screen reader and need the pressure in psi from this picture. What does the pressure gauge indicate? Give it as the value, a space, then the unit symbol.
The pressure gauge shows 85 psi
